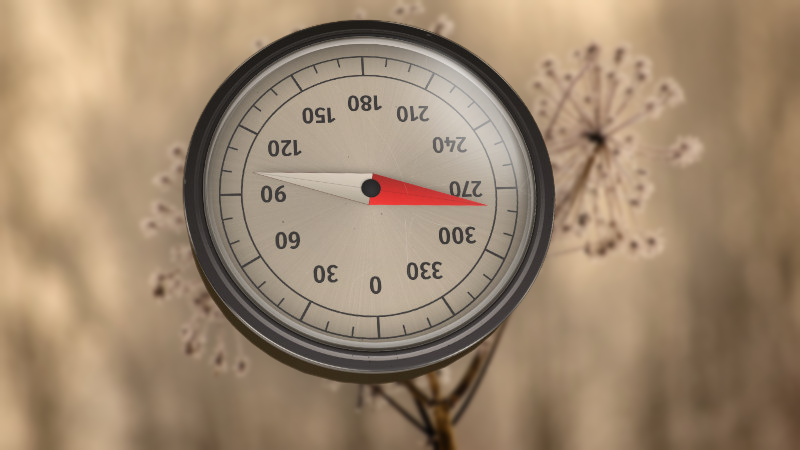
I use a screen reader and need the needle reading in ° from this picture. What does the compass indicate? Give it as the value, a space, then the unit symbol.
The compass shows 280 °
